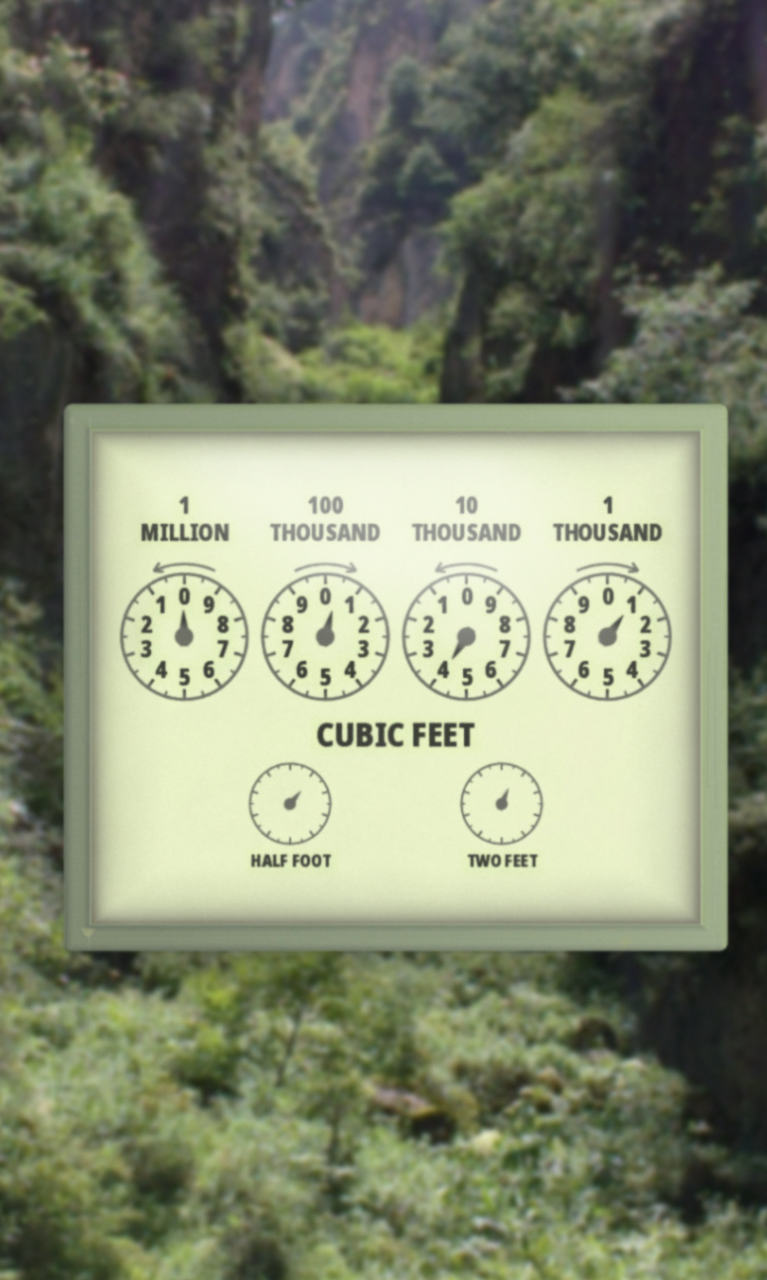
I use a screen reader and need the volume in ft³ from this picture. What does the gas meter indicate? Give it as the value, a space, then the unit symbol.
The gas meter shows 4100 ft³
